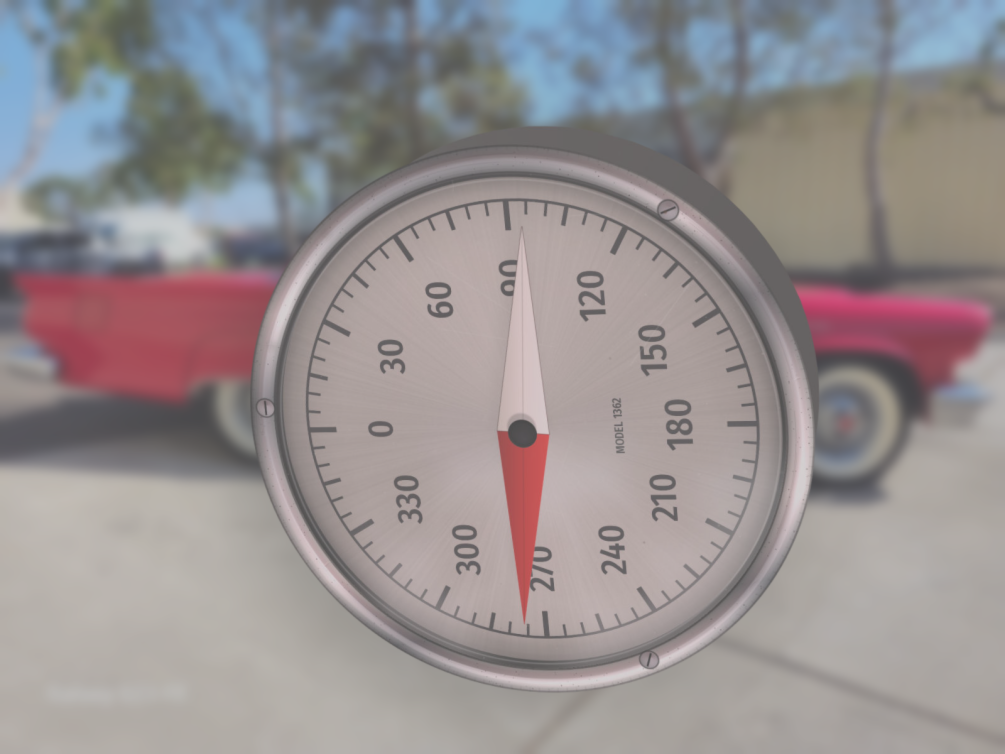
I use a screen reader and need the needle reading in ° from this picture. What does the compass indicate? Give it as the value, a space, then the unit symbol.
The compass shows 275 °
